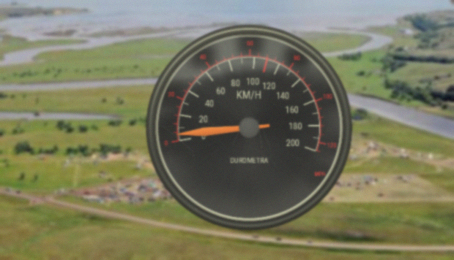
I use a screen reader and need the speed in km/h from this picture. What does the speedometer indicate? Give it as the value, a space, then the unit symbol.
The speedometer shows 5 km/h
